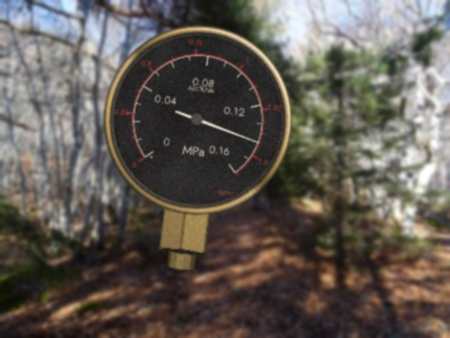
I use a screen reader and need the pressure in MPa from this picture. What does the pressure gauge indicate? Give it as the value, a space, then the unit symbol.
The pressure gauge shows 0.14 MPa
